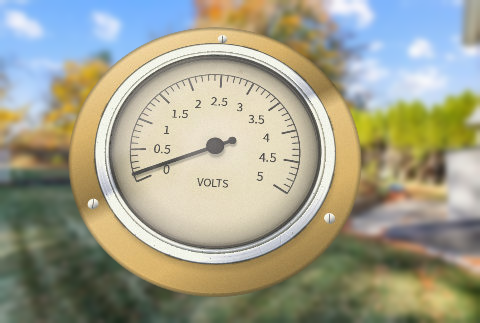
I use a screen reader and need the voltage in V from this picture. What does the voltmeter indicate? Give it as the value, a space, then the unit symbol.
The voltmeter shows 0.1 V
